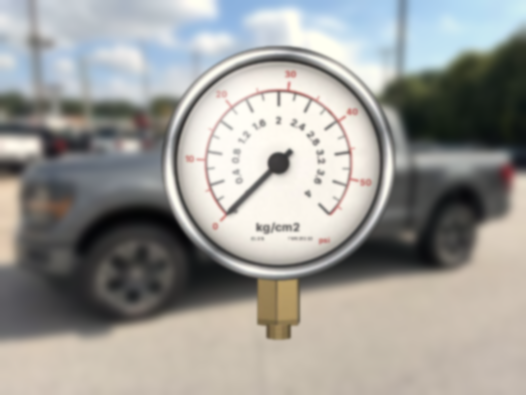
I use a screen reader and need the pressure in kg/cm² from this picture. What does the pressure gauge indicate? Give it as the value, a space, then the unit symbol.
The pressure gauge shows 0 kg/cm²
